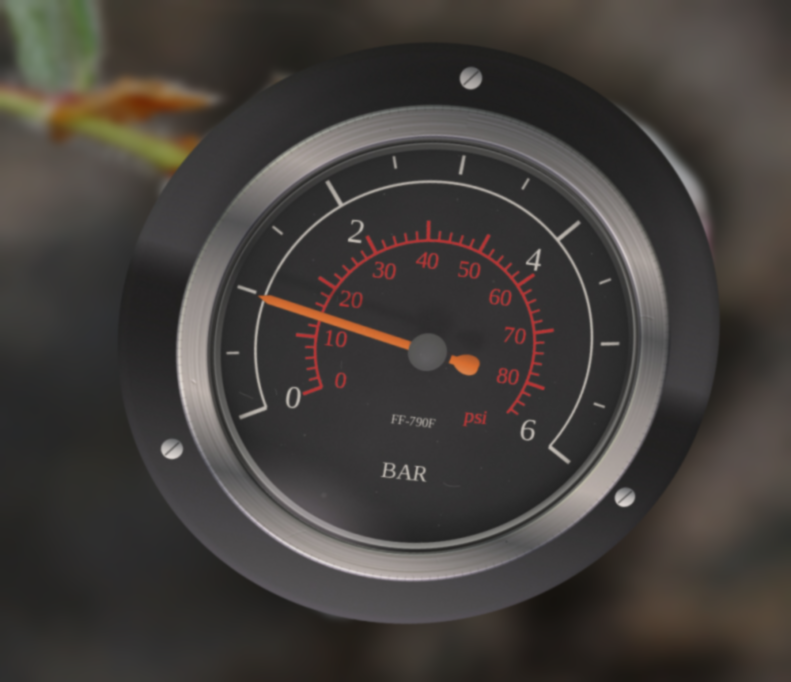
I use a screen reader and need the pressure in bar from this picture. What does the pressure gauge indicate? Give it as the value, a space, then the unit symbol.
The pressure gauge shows 1 bar
